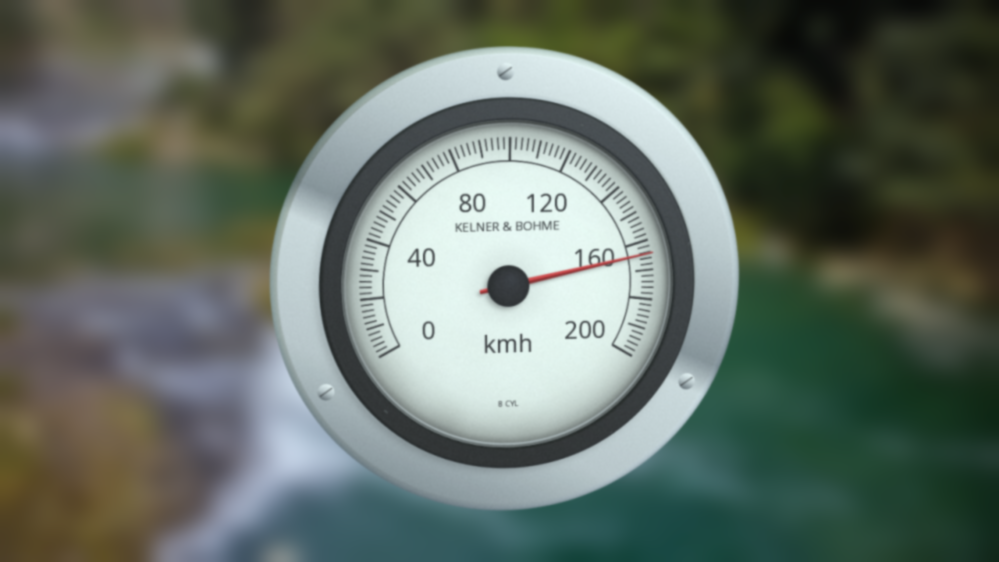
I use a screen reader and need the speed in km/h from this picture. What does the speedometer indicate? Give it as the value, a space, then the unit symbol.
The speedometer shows 164 km/h
